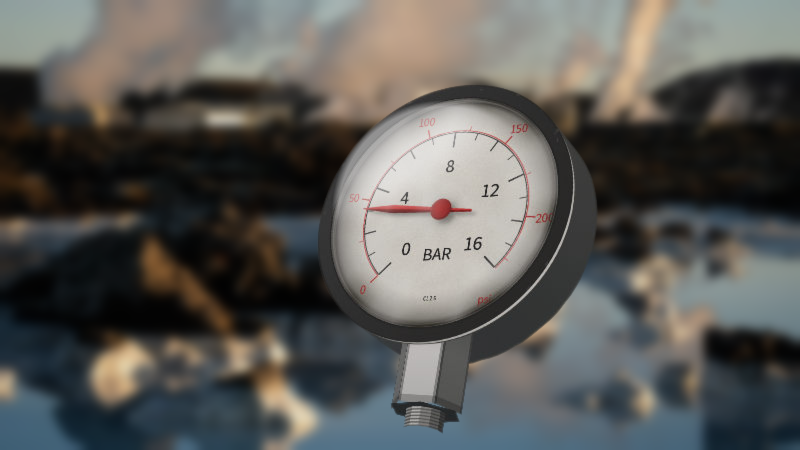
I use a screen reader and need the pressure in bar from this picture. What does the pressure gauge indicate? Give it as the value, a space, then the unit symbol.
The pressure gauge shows 3 bar
